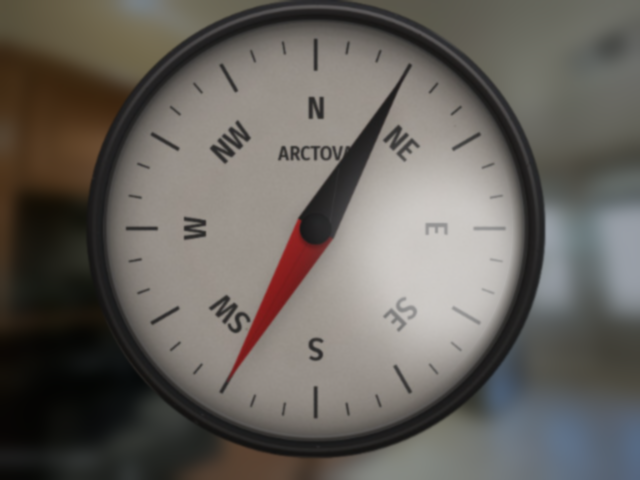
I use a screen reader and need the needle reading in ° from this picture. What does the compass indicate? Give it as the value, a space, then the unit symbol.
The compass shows 210 °
